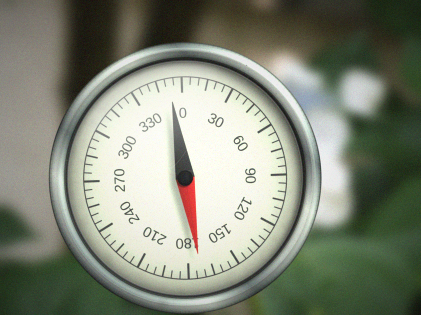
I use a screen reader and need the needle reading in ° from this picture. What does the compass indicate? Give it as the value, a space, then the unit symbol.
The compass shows 172.5 °
